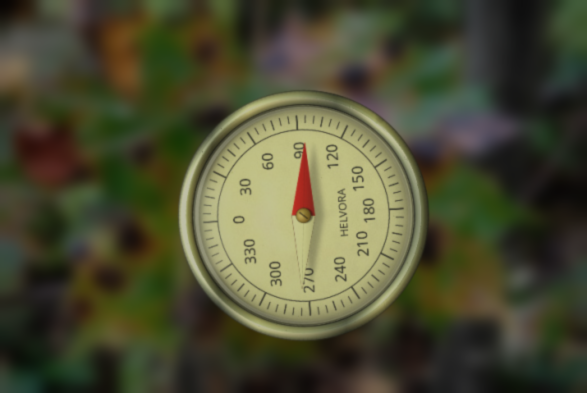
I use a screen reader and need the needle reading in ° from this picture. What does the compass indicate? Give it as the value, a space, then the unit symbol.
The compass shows 95 °
